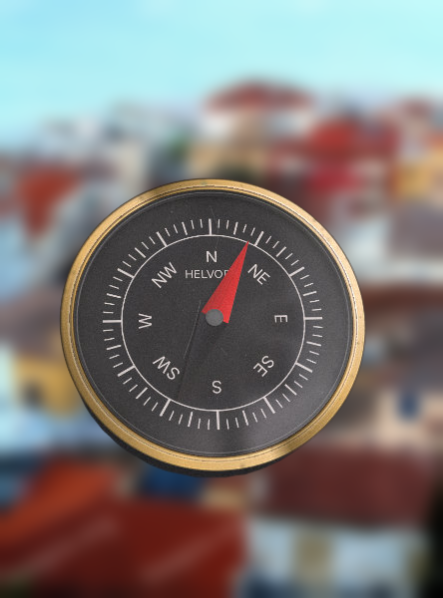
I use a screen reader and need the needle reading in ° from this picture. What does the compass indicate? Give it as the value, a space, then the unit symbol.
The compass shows 25 °
